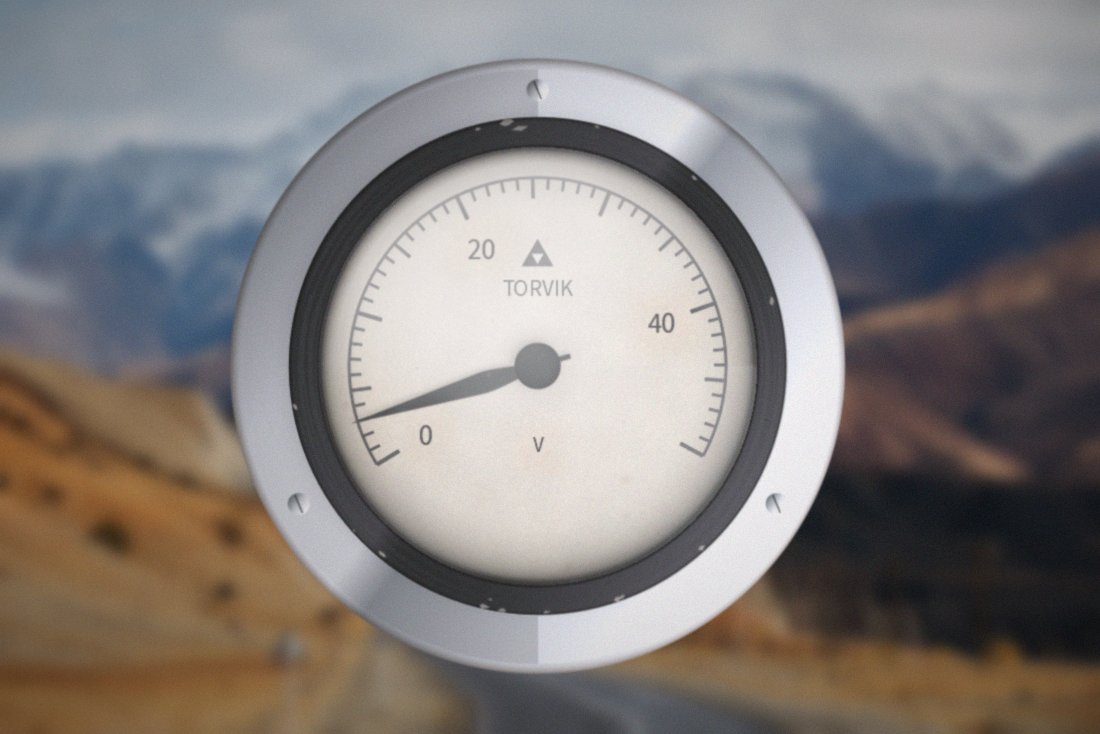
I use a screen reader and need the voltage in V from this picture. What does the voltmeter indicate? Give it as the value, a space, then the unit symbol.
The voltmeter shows 3 V
